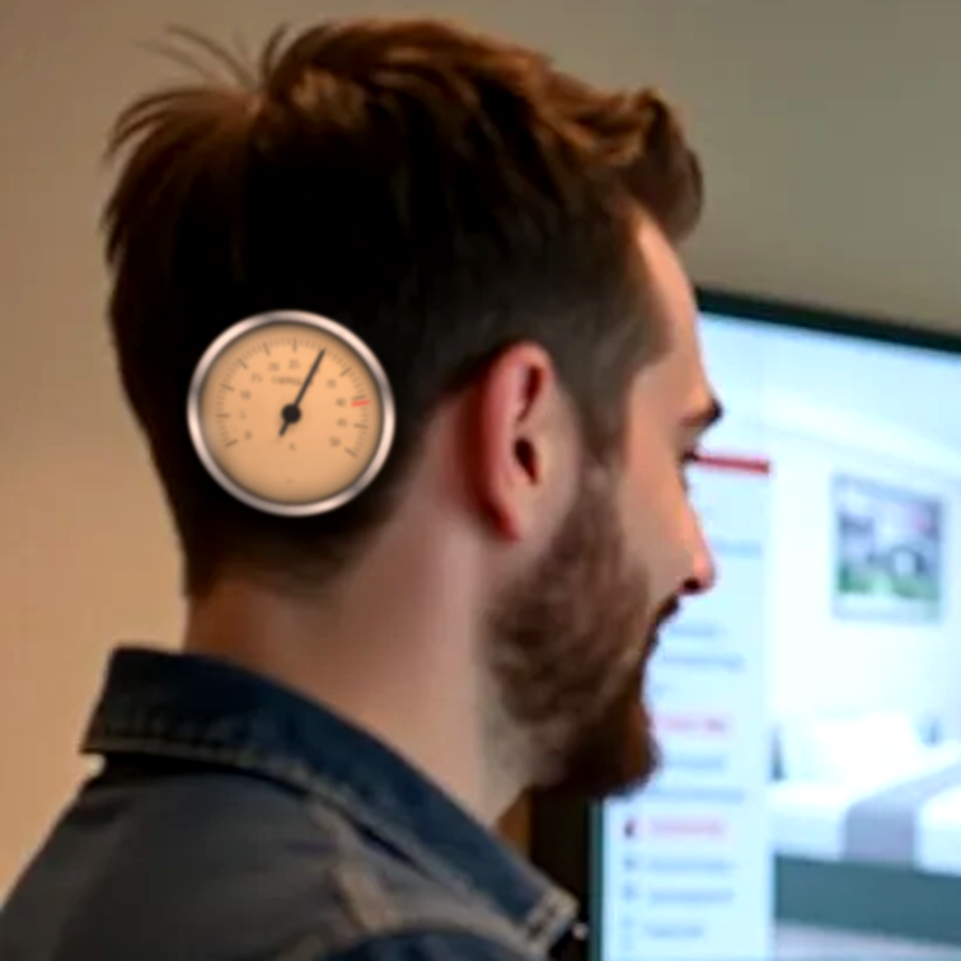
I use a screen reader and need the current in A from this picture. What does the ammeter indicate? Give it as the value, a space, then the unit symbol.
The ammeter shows 30 A
